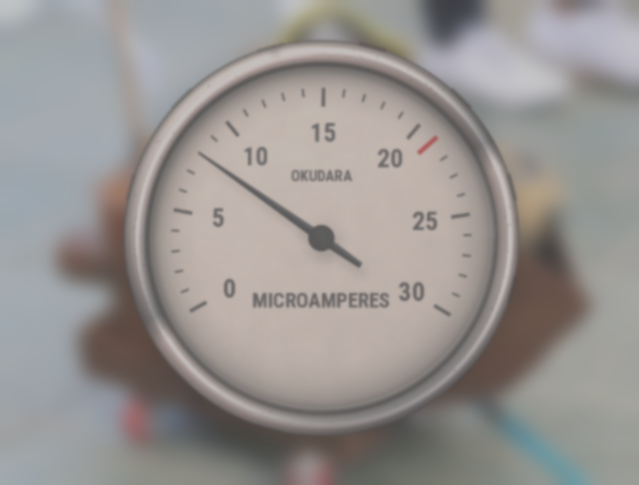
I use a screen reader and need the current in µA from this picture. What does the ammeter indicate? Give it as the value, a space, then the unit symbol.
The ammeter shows 8 µA
